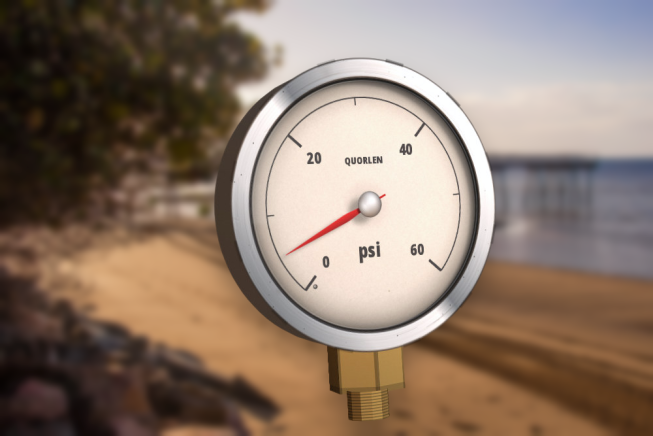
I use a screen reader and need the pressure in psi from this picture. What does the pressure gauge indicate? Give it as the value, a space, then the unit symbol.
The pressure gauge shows 5 psi
